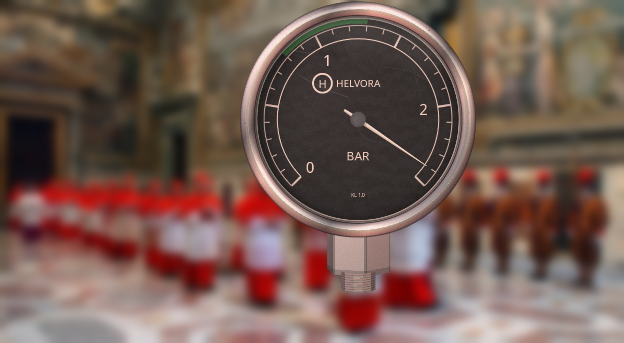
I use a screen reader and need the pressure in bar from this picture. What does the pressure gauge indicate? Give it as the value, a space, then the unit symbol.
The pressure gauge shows 2.4 bar
